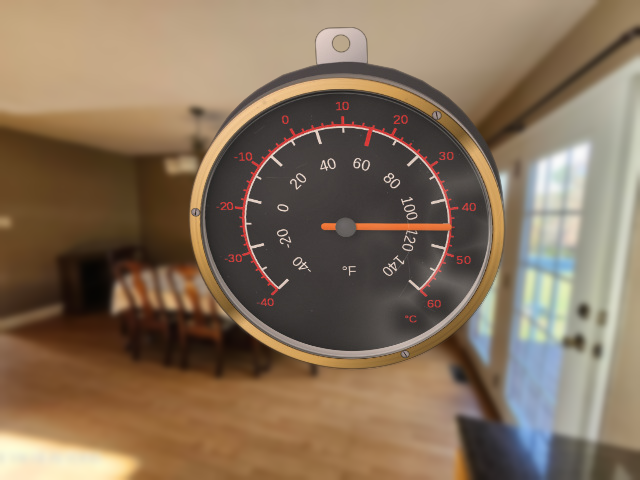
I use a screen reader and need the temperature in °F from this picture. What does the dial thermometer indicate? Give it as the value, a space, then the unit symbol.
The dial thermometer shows 110 °F
